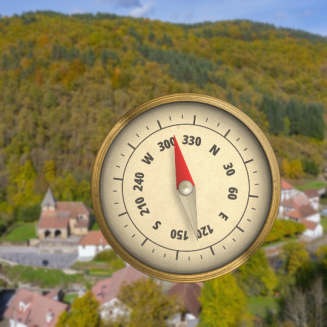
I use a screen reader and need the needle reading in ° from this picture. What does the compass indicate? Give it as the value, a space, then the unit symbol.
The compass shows 310 °
